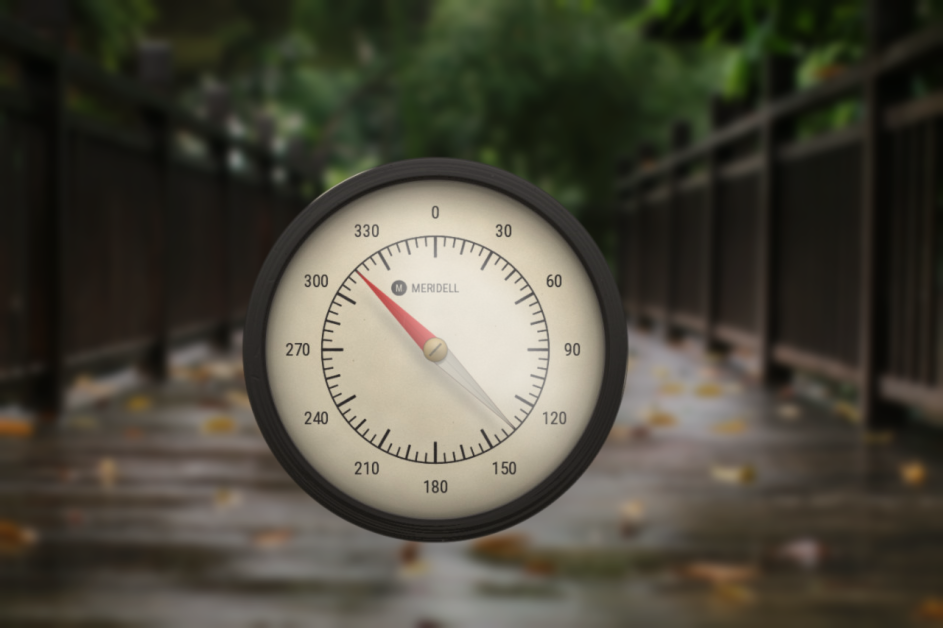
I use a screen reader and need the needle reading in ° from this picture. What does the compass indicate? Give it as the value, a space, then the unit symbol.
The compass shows 315 °
